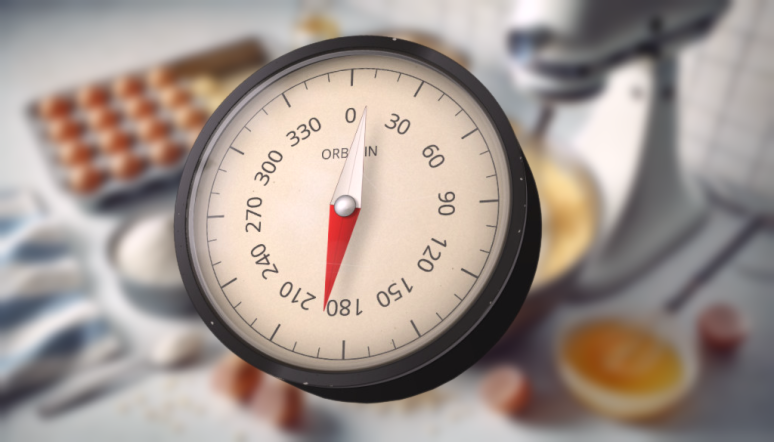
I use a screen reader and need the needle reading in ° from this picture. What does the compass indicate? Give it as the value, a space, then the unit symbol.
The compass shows 190 °
